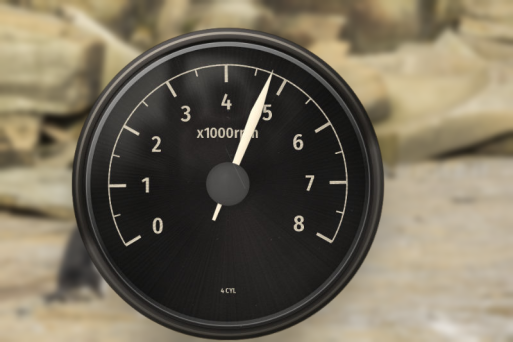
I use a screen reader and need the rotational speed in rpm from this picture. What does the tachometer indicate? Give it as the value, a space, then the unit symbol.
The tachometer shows 4750 rpm
